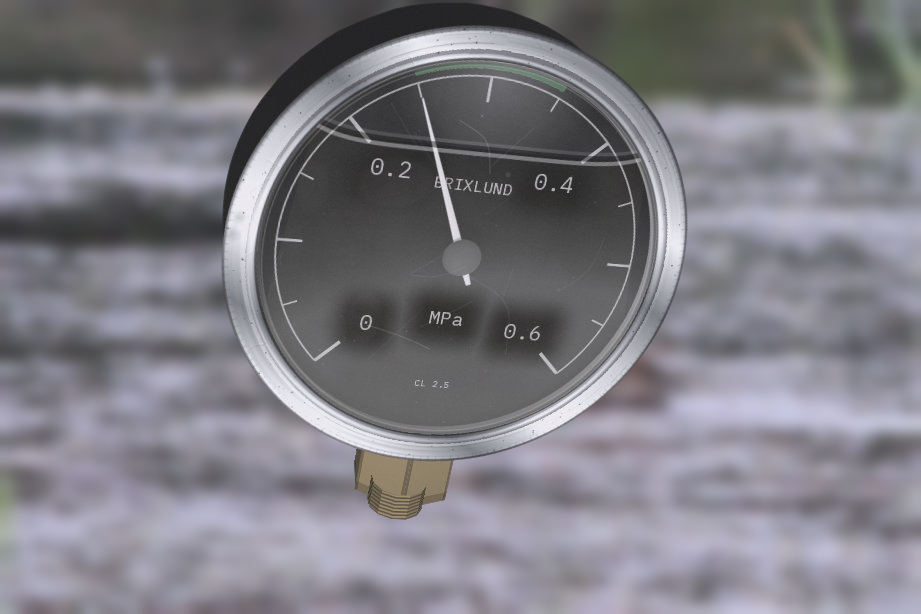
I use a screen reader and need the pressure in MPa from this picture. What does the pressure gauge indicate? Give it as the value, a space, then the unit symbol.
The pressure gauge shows 0.25 MPa
